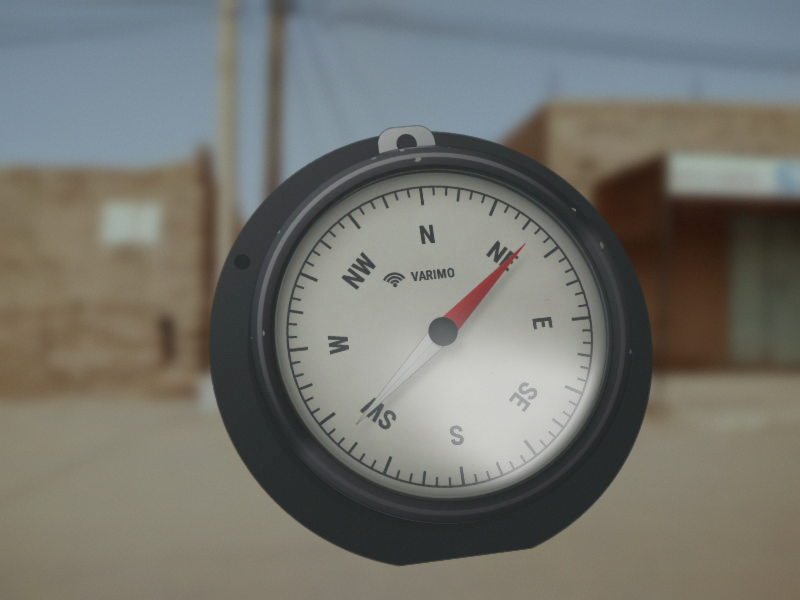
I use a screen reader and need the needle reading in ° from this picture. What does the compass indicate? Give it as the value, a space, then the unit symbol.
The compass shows 50 °
